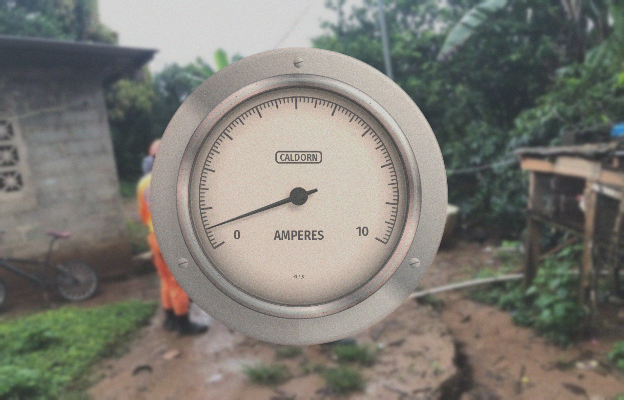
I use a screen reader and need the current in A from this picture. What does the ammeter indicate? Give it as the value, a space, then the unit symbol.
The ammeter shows 0.5 A
